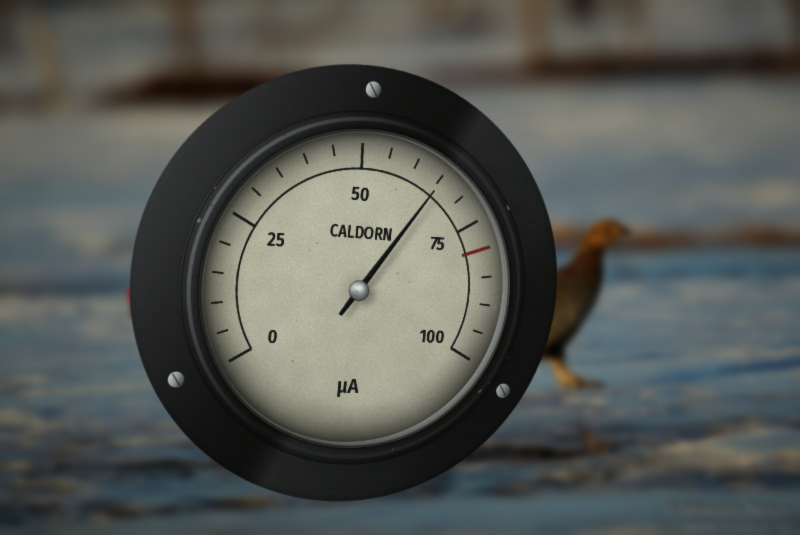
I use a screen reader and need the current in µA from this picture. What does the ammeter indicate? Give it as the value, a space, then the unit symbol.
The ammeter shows 65 µA
